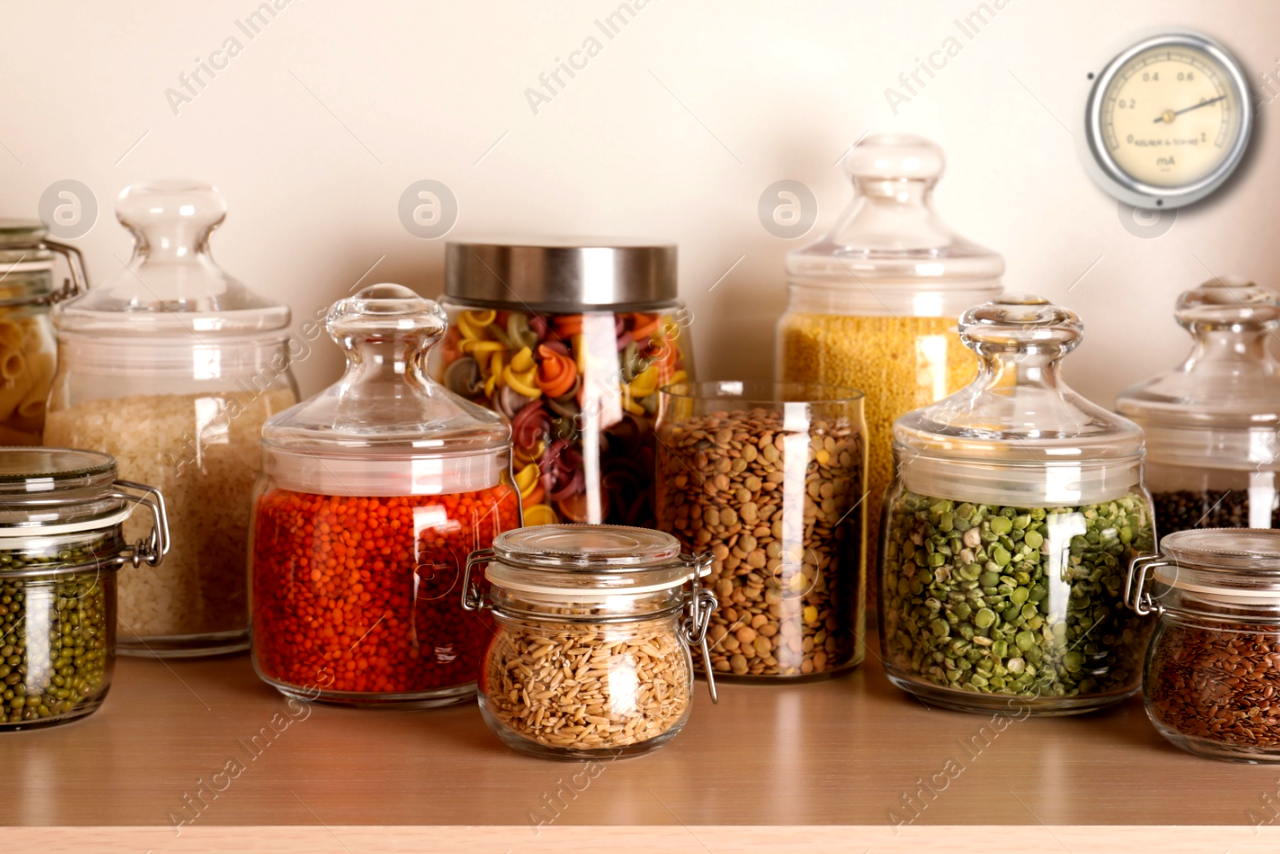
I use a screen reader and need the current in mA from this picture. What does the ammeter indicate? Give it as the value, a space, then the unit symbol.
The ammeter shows 0.8 mA
